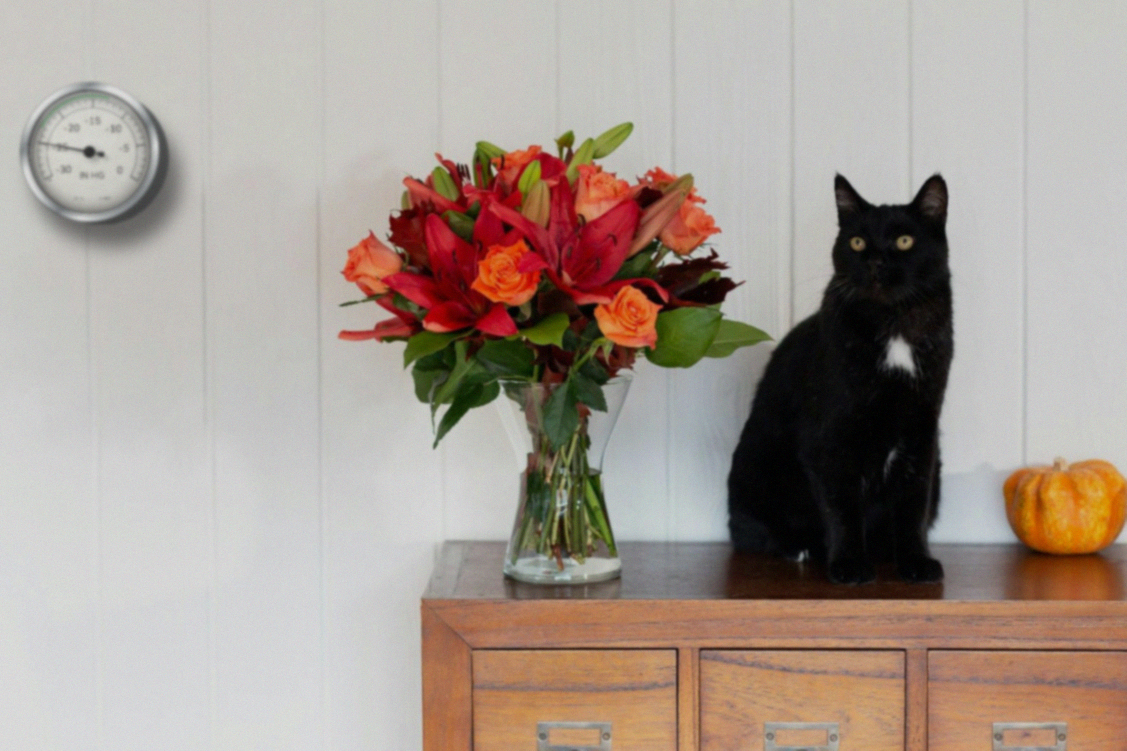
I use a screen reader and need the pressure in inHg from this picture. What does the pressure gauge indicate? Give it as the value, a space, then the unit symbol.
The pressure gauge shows -25 inHg
